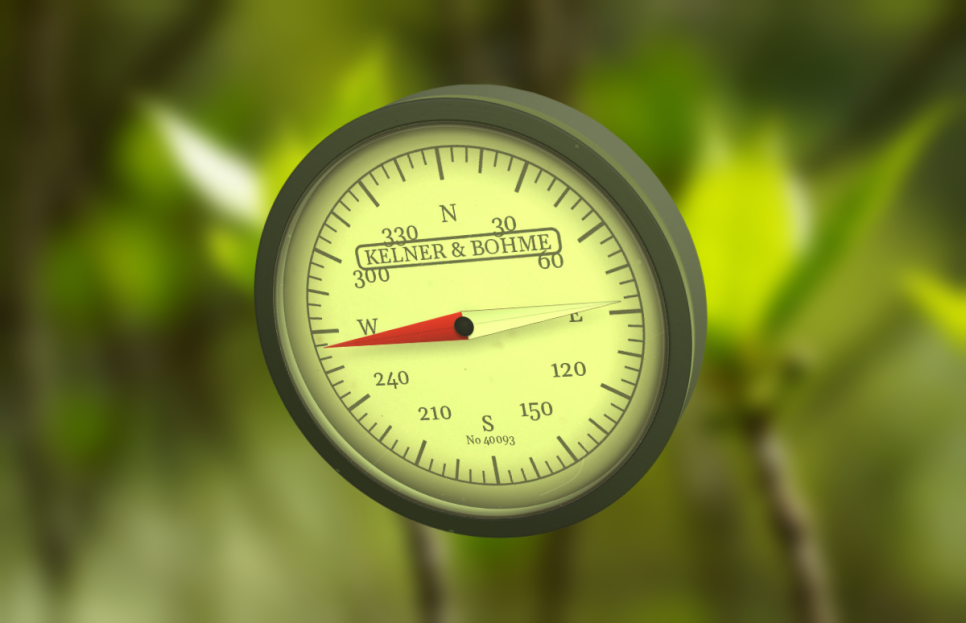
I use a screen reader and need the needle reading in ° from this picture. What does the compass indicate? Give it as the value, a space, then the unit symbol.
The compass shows 265 °
